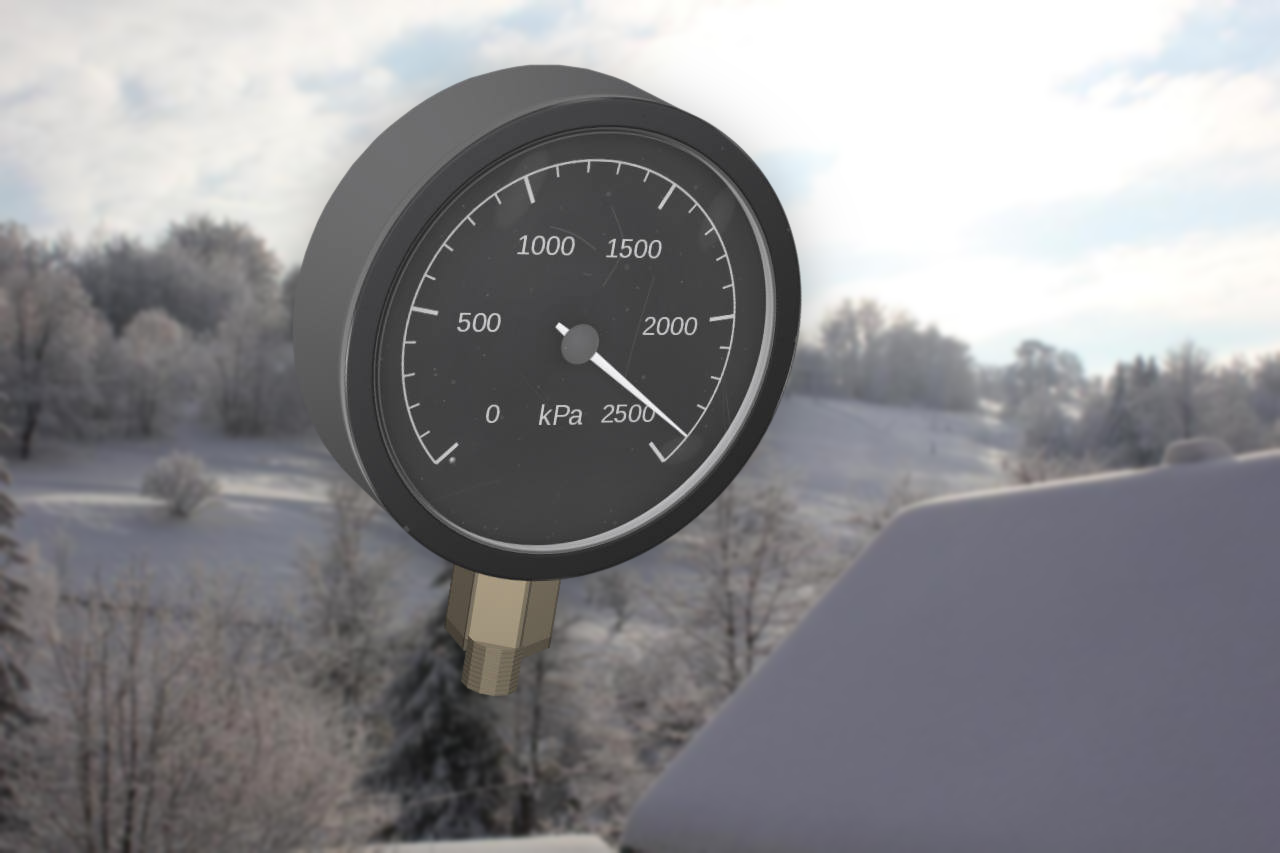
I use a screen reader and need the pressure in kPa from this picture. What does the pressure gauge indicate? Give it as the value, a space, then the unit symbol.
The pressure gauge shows 2400 kPa
